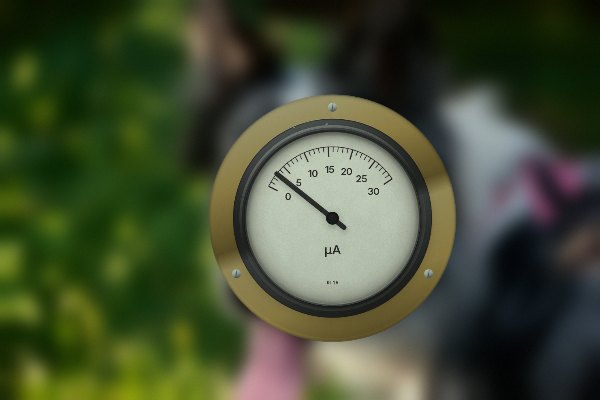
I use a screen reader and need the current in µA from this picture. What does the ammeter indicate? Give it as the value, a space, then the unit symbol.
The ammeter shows 3 µA
